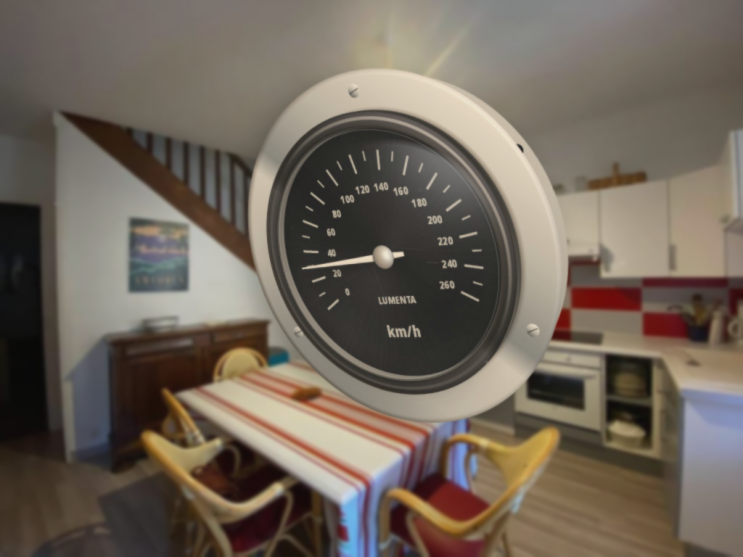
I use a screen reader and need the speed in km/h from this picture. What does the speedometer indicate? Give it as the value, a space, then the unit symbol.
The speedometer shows 30 km/h
